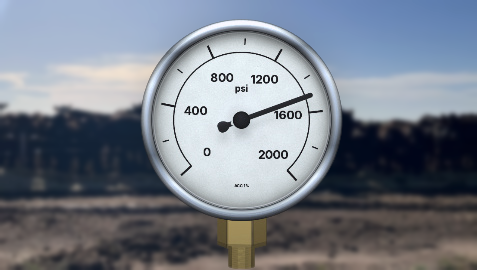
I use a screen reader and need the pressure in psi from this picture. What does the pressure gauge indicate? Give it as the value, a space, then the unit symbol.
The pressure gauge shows 1500 psi
